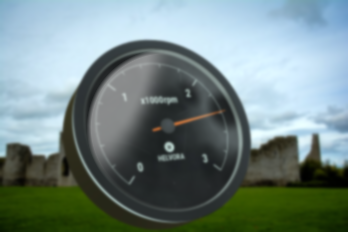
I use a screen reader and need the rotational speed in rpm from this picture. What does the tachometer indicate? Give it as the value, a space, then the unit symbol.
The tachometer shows 2400 rpm
